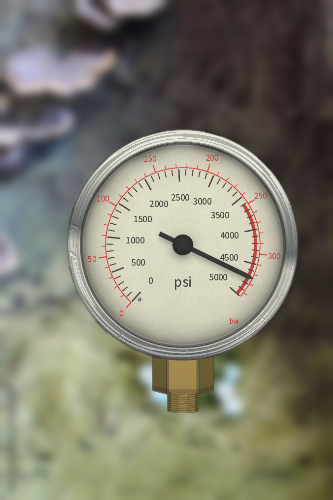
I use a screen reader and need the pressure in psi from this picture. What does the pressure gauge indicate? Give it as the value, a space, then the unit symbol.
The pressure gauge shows 4700 psi
